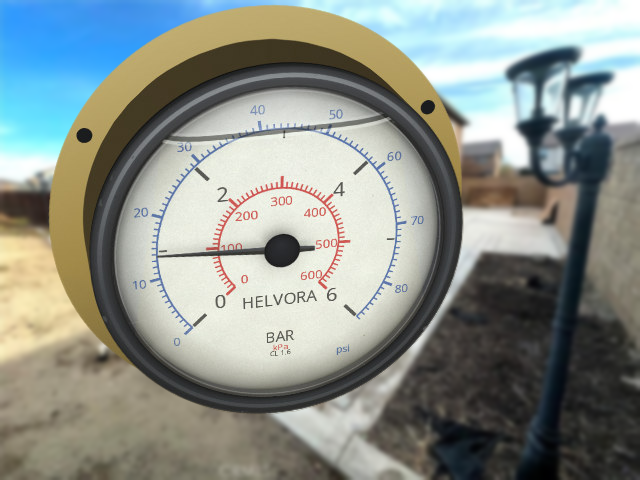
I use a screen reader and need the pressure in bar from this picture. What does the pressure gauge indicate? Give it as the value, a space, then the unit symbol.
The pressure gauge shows 1 bar
